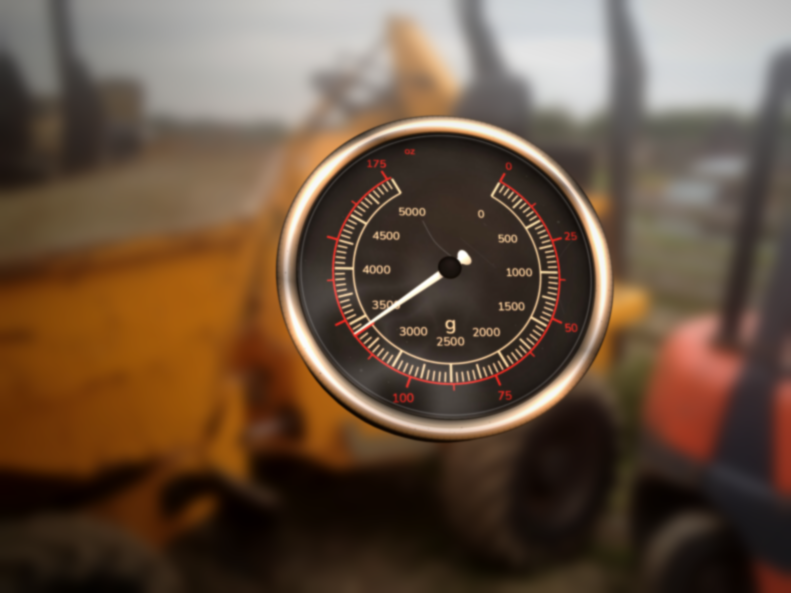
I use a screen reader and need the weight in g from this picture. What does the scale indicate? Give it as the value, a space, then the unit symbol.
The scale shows 3400 g
